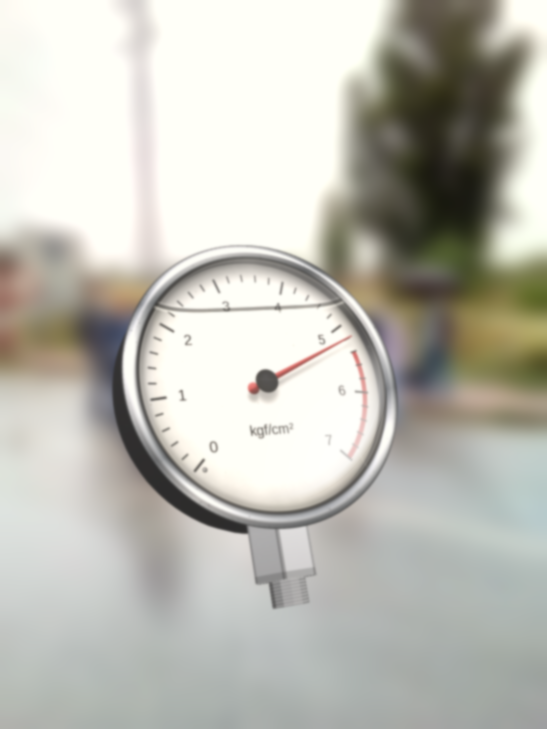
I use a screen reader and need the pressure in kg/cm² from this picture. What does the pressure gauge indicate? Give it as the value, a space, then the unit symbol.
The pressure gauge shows 5.2 kg/cm²
